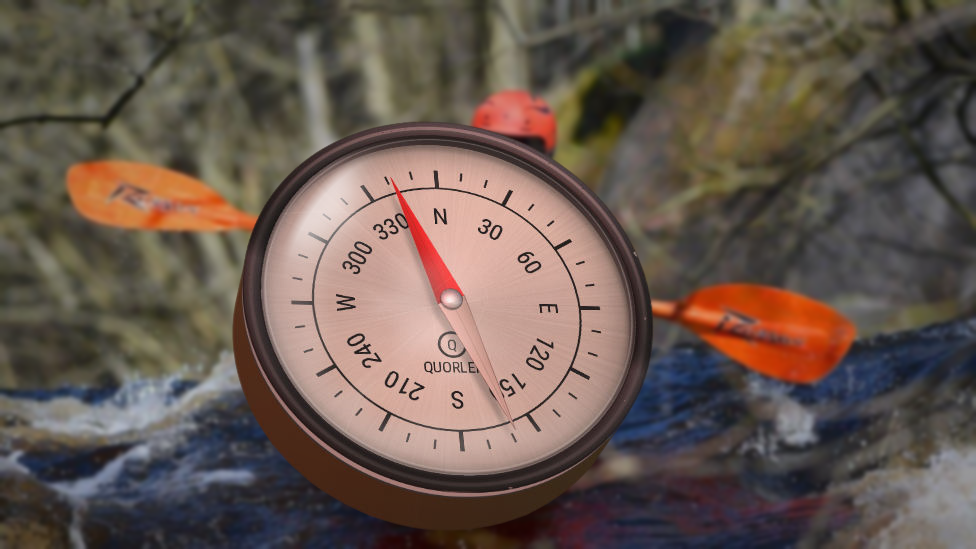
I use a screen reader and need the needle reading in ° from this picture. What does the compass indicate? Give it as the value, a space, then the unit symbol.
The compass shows 340 °
